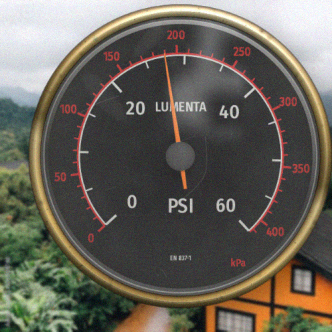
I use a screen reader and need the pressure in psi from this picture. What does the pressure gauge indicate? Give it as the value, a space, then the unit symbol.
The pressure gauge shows 27.5 psi
